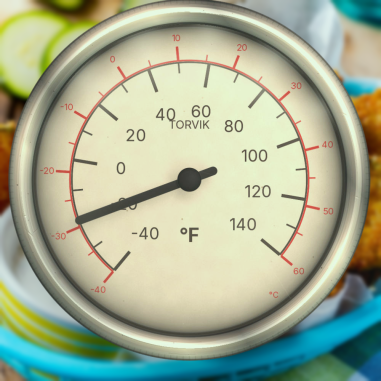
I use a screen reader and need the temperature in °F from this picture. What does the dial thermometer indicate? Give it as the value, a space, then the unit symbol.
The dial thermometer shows -20 °F
